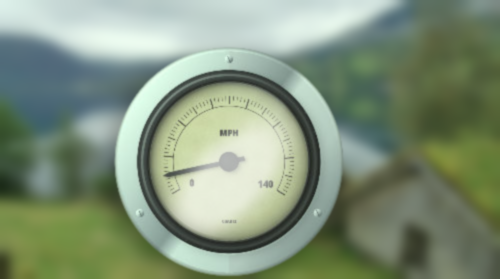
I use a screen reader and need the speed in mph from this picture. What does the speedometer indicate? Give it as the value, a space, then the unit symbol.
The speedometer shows 10 mph
